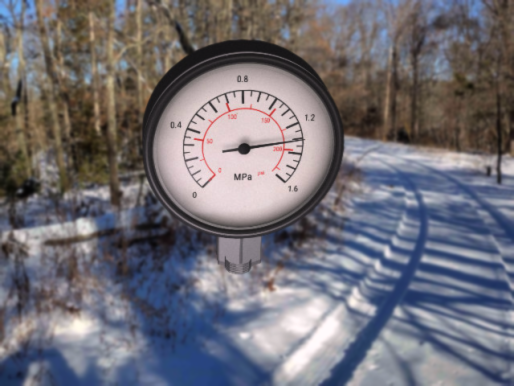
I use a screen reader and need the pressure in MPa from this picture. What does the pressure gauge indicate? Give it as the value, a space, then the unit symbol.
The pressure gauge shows 1.3 MPa
